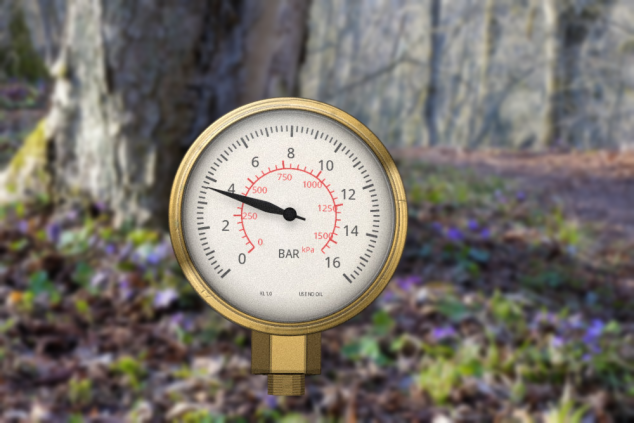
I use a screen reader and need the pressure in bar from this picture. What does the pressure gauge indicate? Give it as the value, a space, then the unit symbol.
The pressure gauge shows 3.6 bar
